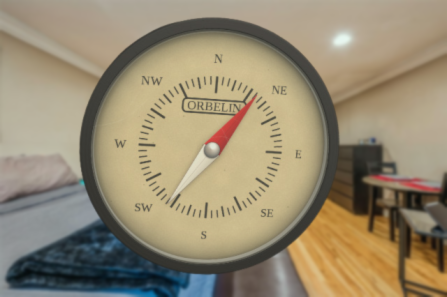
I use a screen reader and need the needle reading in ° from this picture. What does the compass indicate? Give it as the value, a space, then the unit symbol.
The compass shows 35 °
